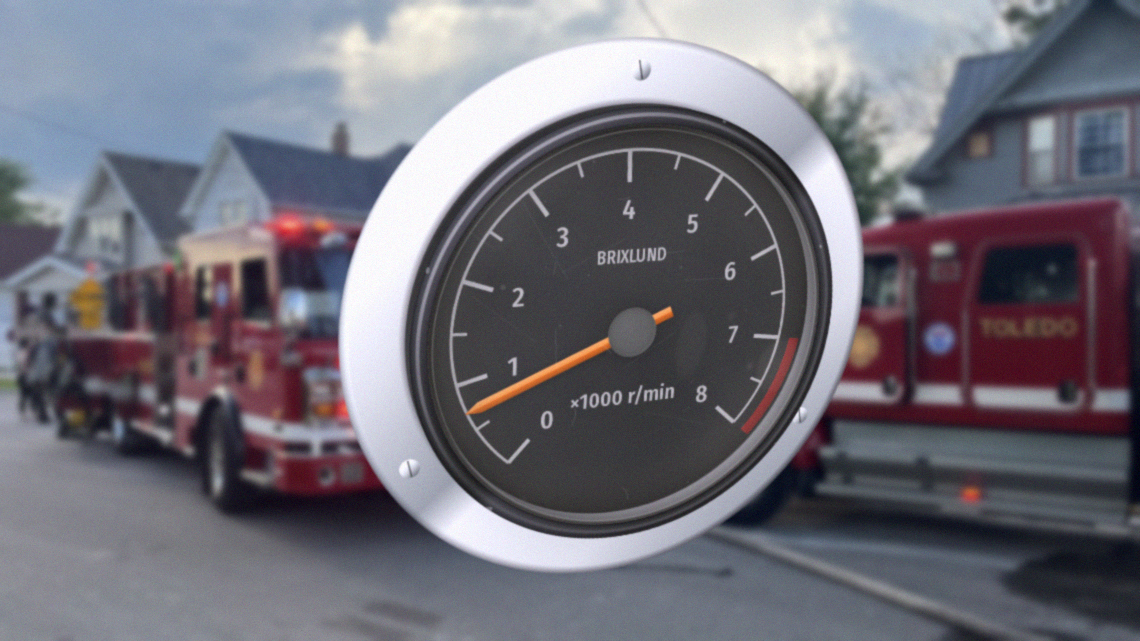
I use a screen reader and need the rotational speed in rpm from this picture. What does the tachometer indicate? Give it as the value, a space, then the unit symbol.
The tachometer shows 750 rpm
